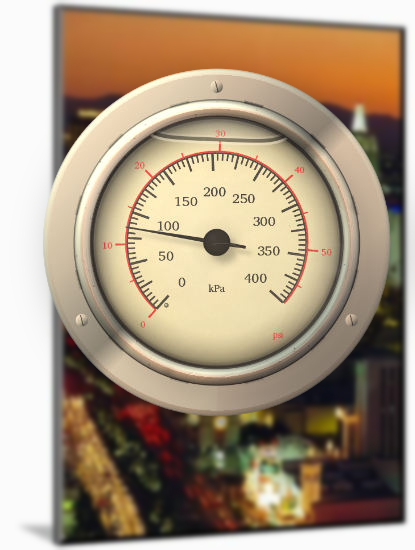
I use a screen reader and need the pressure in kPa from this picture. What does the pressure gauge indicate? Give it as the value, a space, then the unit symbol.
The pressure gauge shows 85 kPa
